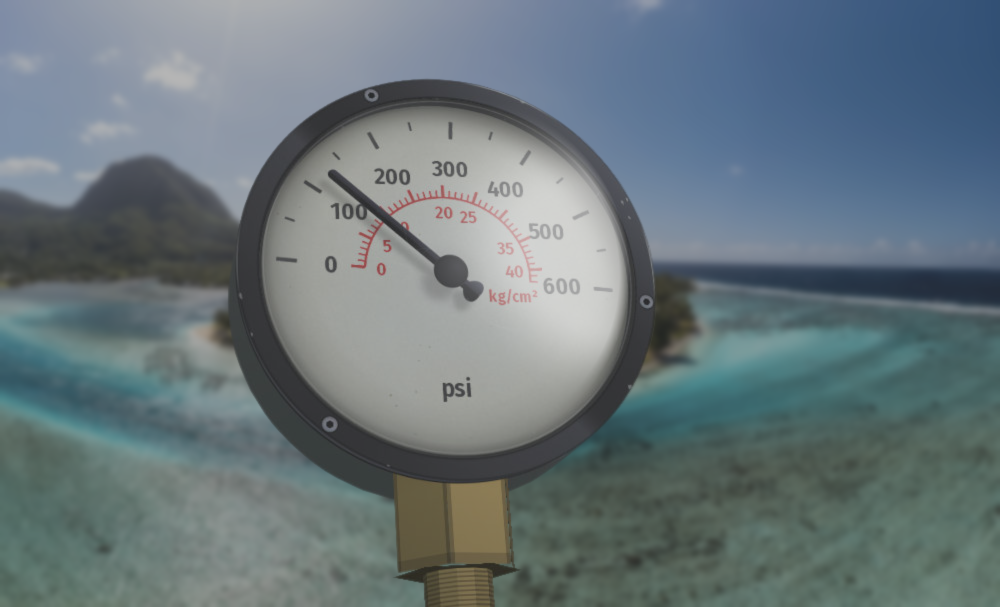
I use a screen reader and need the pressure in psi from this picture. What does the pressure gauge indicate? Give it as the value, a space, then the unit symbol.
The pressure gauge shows 125 psi
